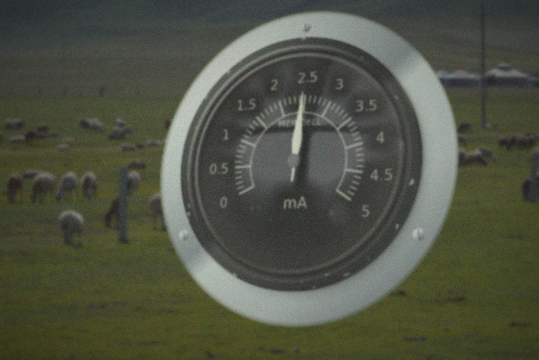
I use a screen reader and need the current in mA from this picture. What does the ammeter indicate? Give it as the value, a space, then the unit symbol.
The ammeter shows 2.5 mA
